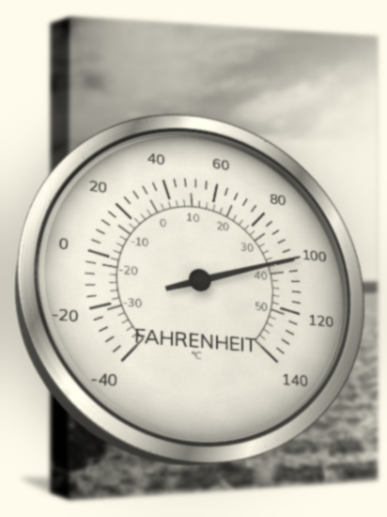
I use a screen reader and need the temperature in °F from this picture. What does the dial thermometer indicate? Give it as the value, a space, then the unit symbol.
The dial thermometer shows 100 °F
